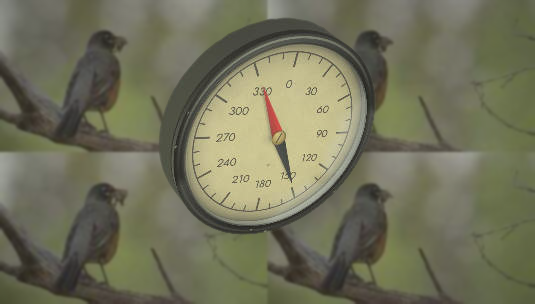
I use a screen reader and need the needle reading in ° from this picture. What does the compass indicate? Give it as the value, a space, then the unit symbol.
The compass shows 330 °
